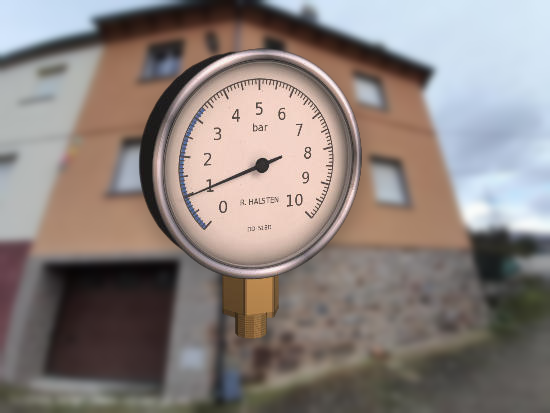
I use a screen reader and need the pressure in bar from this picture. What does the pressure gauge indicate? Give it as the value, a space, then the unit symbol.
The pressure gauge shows 1 bar
